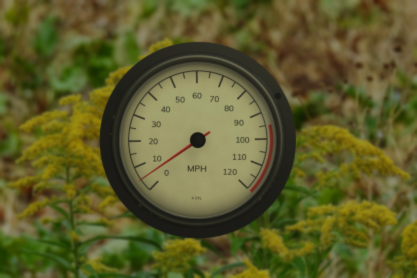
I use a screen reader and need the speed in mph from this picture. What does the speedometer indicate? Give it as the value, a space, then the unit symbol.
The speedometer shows 5 mph
